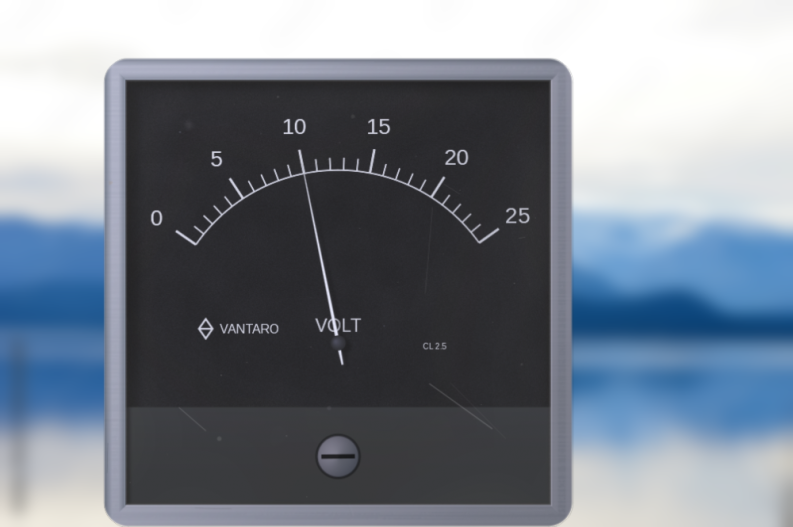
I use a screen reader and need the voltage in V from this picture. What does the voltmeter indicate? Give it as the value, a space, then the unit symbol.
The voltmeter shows 10 V
